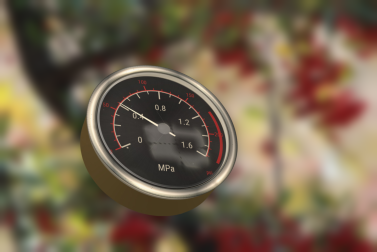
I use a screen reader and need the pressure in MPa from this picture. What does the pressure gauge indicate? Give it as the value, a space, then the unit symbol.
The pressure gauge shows 0.4 MPa
